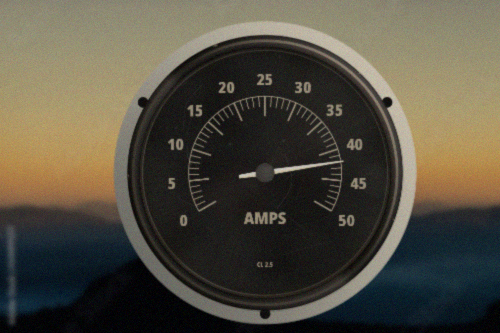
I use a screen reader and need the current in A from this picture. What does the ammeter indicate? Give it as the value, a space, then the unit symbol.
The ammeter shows 42 A
